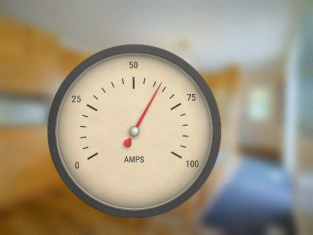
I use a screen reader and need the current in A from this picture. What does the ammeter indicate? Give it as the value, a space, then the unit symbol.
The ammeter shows 62.5 A
